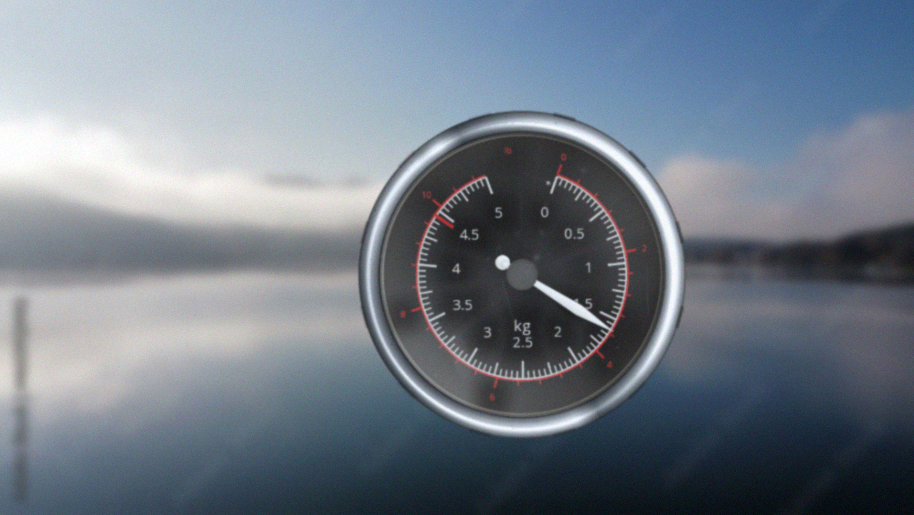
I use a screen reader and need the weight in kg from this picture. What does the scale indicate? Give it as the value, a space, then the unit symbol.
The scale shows 1.6 kg
